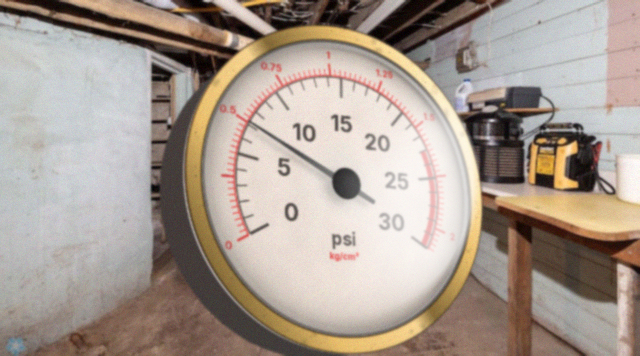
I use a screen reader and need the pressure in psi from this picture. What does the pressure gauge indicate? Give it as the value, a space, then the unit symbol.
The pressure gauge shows 7 psi
